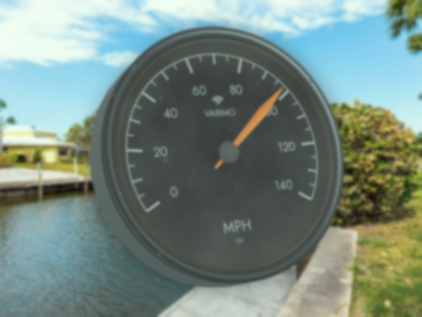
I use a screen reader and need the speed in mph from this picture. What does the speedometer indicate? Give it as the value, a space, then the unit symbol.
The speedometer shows 97.5 mph
